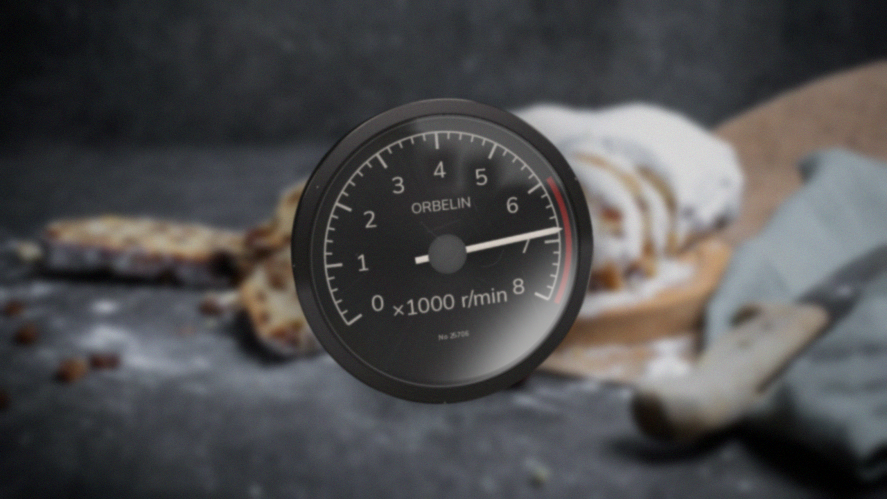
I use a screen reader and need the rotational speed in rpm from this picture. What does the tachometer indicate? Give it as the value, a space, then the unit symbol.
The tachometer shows 6800 rpm
